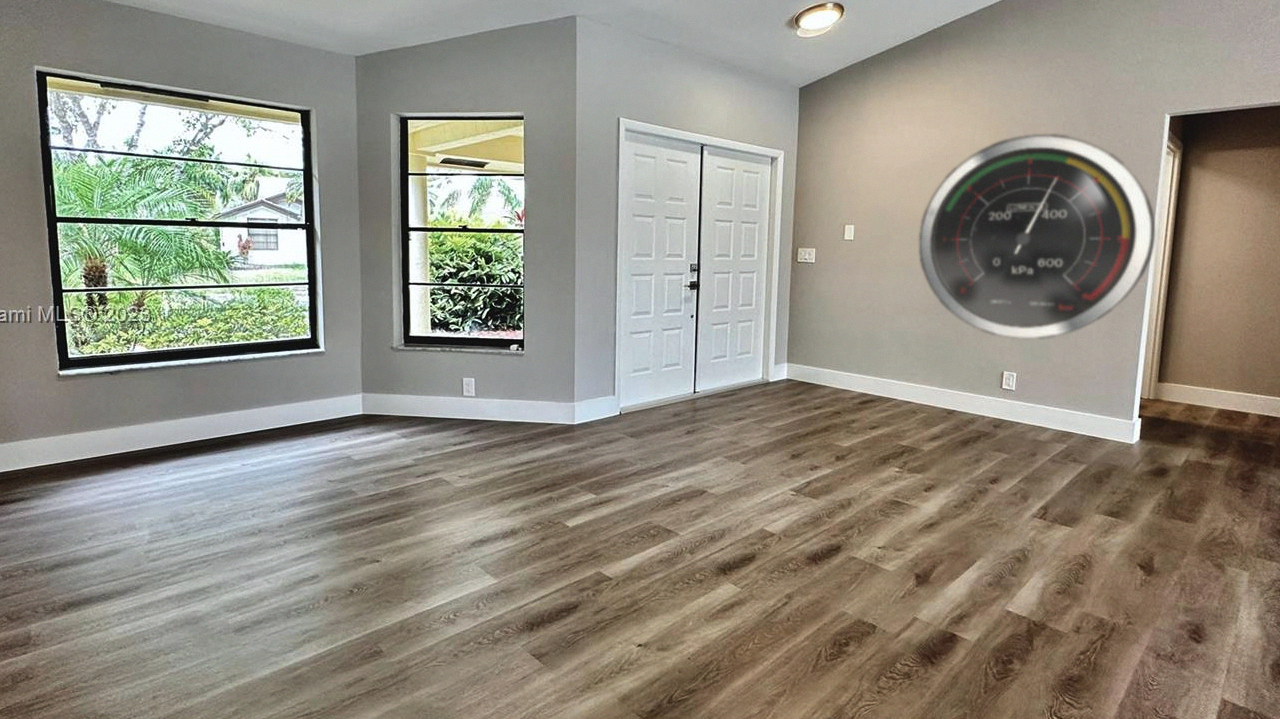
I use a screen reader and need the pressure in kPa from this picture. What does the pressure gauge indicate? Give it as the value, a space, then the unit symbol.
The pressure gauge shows 350 kPa
